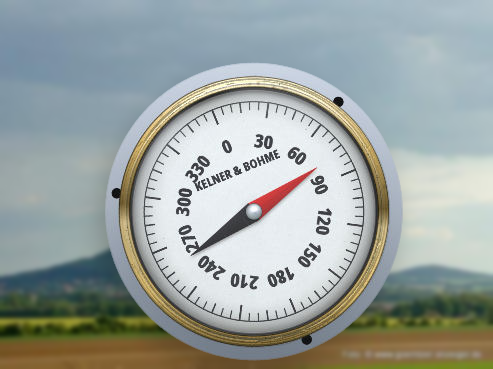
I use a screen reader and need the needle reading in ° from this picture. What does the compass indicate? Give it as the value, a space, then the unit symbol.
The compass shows 77.5 °
